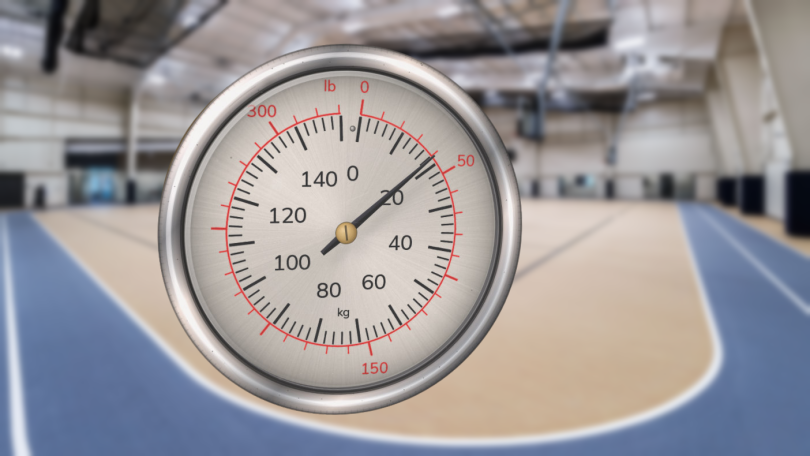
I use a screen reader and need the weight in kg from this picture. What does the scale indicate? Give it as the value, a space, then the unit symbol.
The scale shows 18 kg
